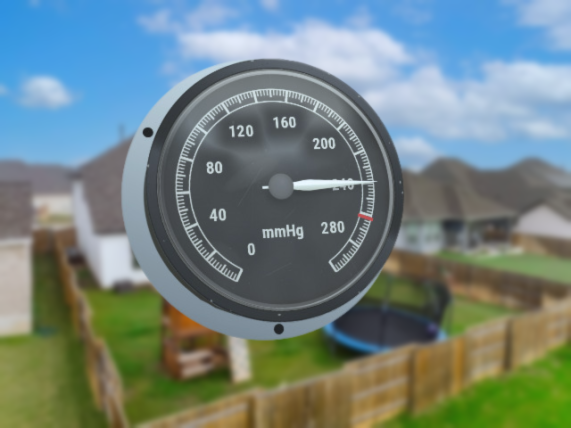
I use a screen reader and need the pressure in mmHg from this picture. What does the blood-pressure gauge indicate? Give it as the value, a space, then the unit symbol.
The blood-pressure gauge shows 240 mmHg
